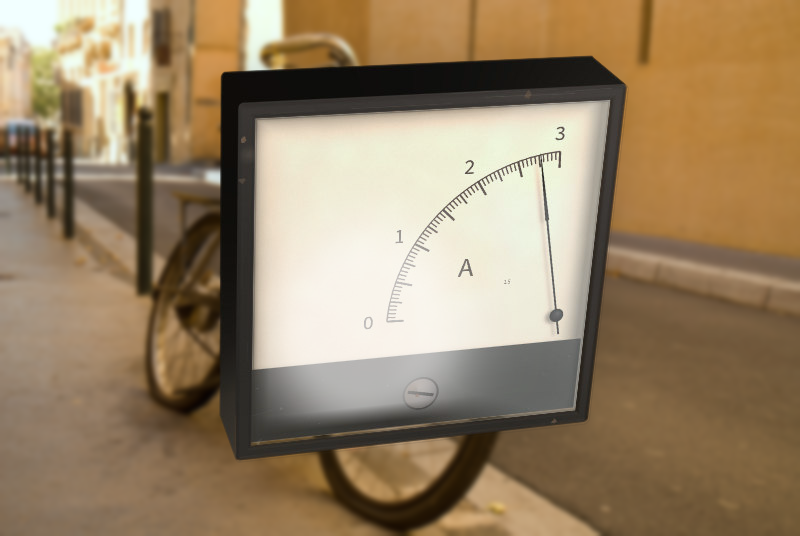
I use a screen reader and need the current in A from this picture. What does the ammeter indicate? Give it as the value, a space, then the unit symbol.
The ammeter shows 2.75 A
